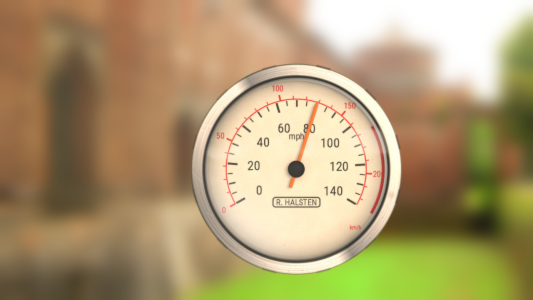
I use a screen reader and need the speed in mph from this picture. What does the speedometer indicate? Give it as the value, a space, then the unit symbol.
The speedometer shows 80 mph
